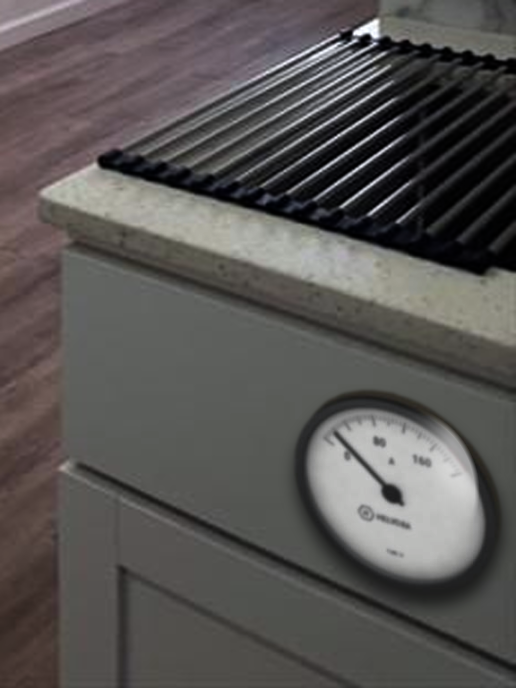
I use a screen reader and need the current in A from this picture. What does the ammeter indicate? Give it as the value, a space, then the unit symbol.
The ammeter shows 20 A
